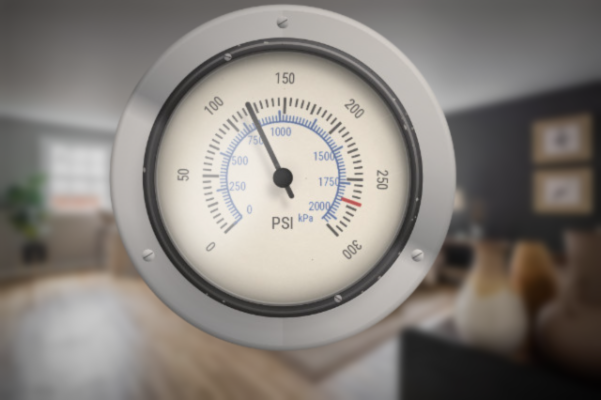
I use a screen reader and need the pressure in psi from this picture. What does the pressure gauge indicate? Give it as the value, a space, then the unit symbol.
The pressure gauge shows 120 psi
